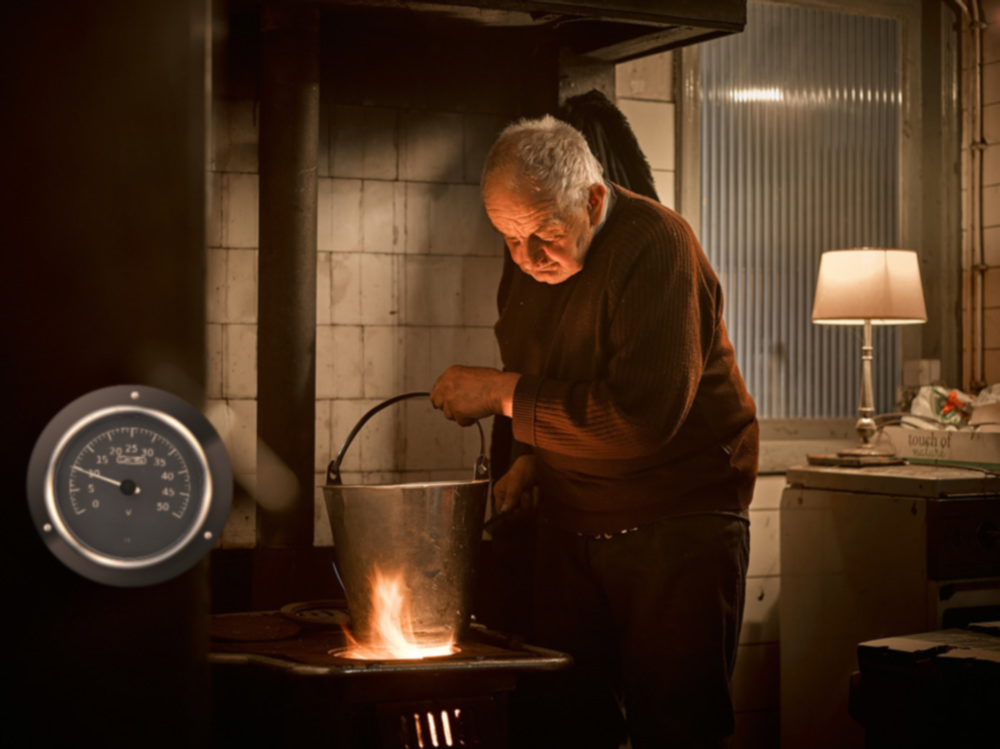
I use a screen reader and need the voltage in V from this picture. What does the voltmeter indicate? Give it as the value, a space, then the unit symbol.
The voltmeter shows 10 V
